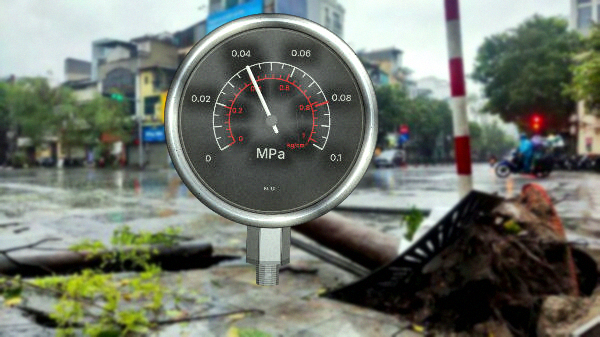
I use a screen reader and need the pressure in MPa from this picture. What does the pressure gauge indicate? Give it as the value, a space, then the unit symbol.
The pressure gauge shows 0.04 MPa
